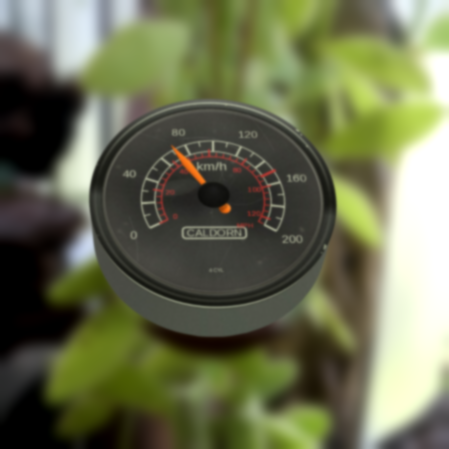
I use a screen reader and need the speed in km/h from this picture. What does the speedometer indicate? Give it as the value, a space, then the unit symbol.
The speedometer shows 70 km/h
